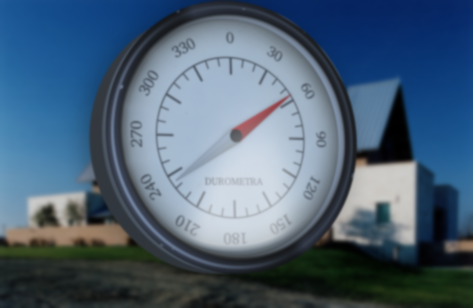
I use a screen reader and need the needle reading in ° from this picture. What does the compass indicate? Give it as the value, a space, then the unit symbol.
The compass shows 55 °
